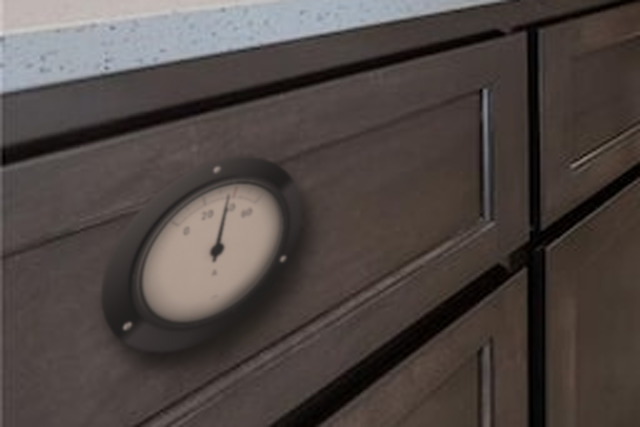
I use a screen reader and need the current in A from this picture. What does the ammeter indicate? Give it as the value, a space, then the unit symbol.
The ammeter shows 35 A
